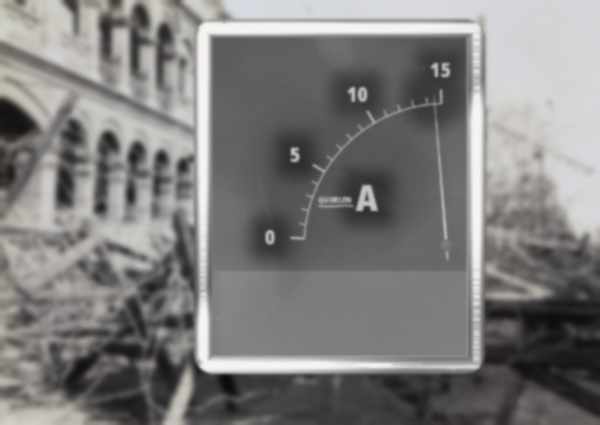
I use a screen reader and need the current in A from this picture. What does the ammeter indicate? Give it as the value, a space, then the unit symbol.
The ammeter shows 14.5 A
